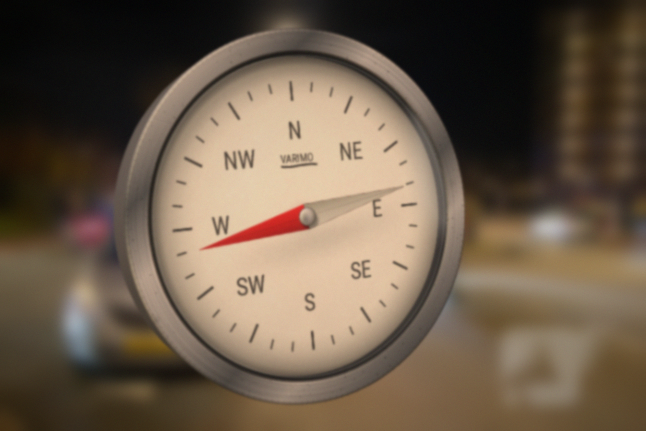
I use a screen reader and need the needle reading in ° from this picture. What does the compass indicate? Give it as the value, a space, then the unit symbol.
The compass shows 260 °
